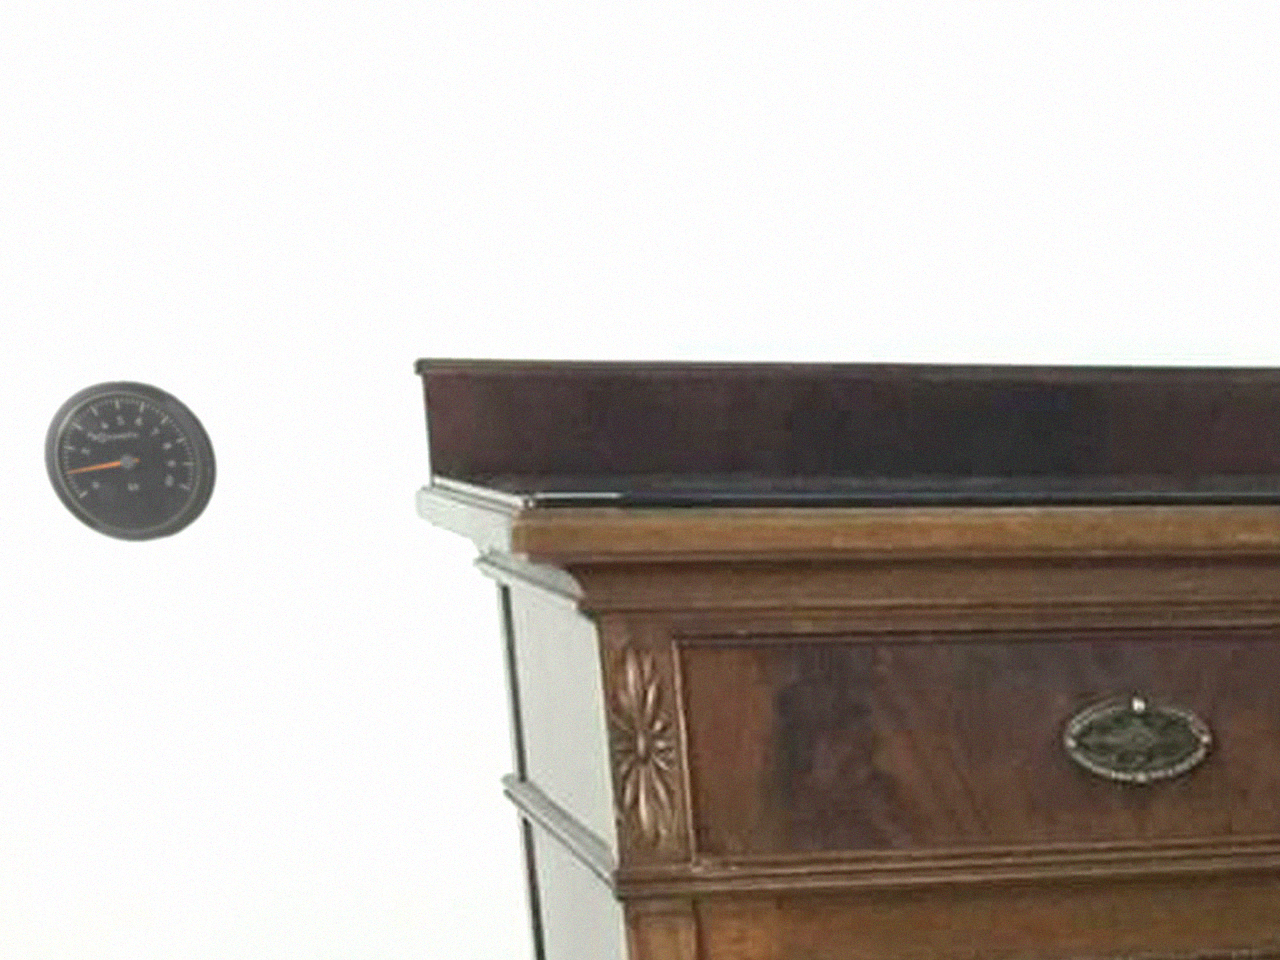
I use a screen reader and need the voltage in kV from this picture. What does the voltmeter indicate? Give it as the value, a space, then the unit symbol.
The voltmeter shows 1 kV
